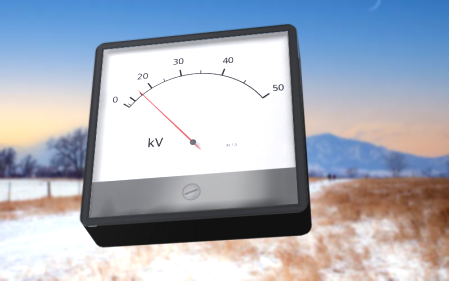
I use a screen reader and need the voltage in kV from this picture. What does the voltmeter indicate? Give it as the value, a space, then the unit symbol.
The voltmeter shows 15 kV
